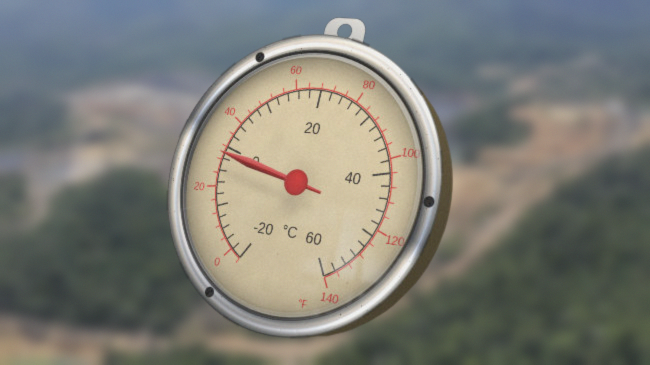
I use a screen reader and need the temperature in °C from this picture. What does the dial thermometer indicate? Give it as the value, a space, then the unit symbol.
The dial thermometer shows -1 °C
